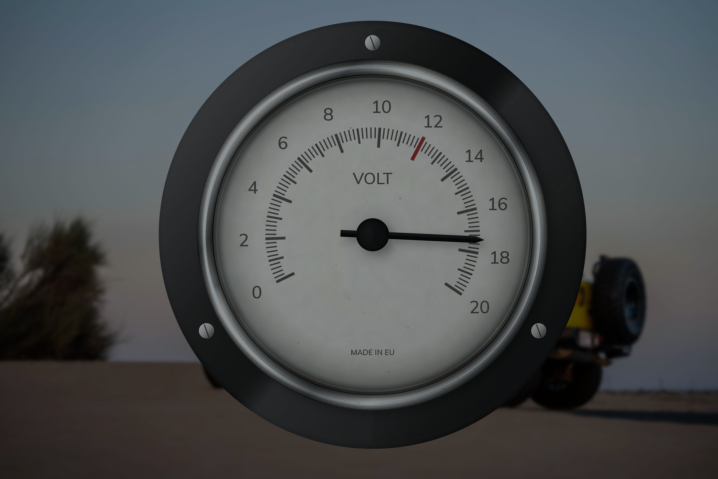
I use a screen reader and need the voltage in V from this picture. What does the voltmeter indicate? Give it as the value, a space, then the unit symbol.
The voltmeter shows 17.4 V
